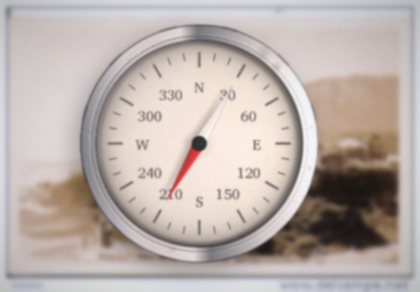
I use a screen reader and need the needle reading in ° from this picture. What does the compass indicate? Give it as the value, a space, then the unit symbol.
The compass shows 210 °
